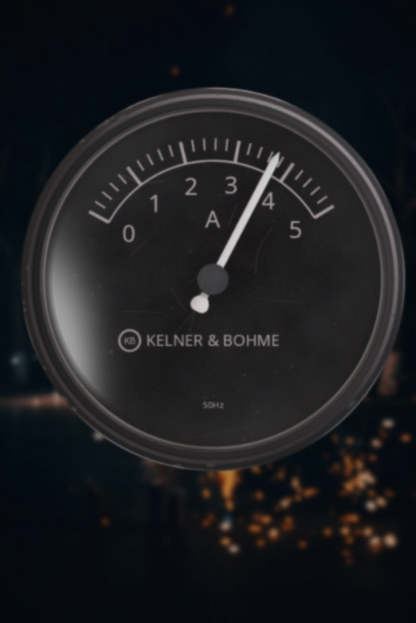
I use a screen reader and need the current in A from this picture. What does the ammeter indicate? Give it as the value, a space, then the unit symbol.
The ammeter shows 3.7 A
